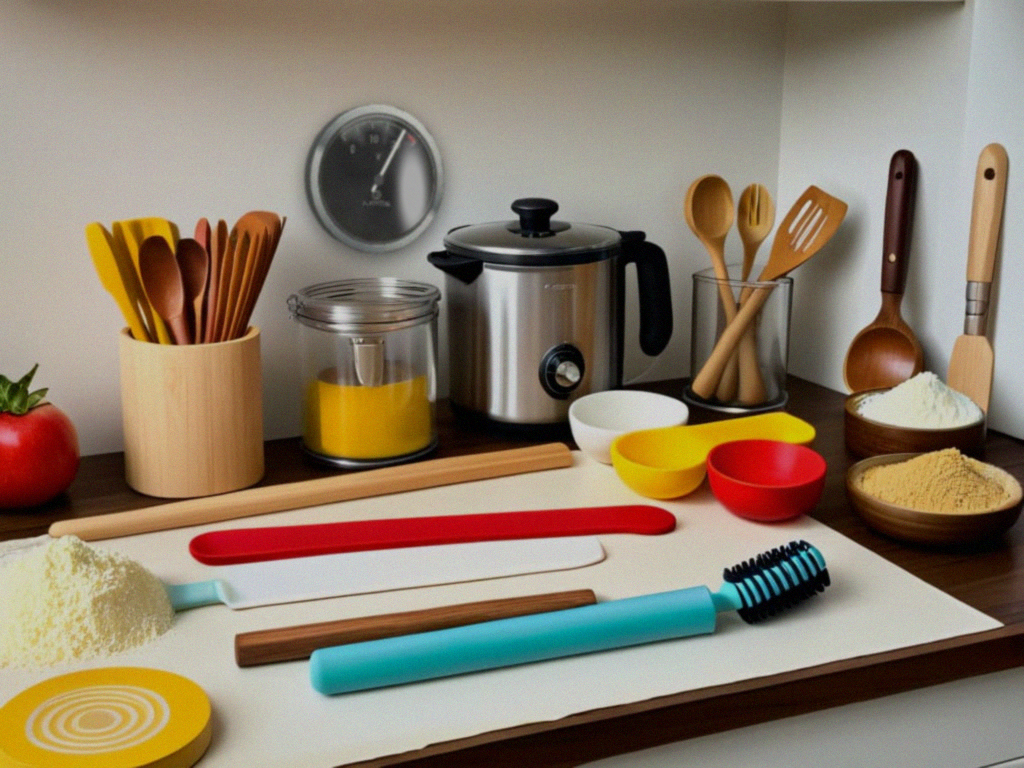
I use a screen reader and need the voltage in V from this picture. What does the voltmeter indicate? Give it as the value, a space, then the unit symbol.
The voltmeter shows 20 V
